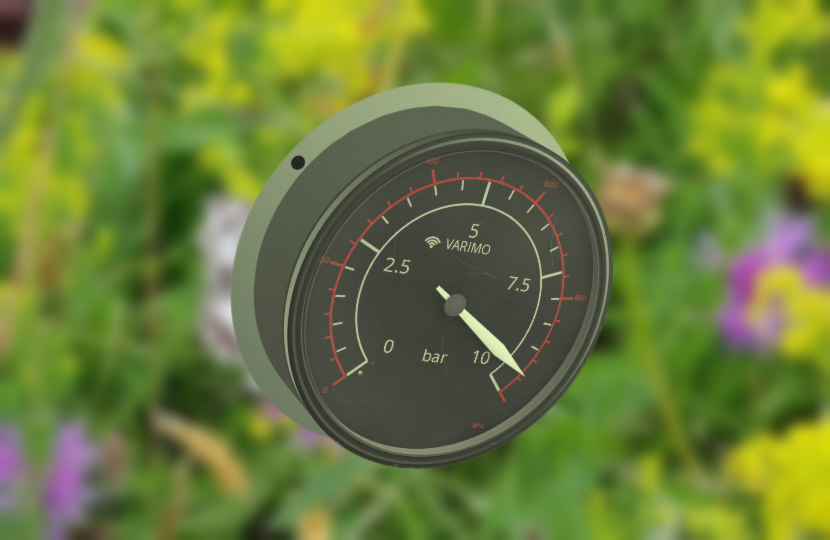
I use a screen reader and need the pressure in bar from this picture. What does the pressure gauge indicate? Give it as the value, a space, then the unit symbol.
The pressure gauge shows 9.5 bar
